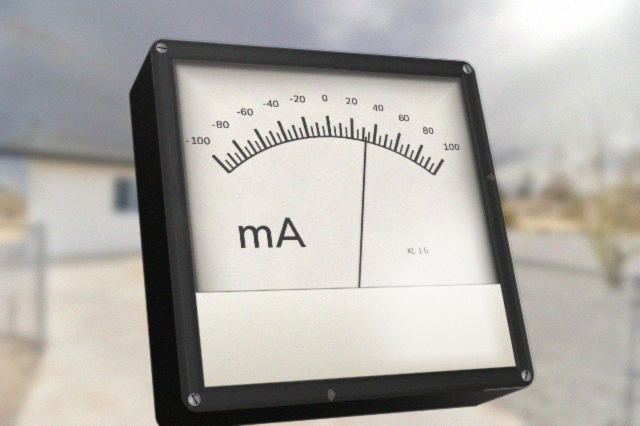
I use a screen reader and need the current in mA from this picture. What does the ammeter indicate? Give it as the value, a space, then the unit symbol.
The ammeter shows 30 mA
